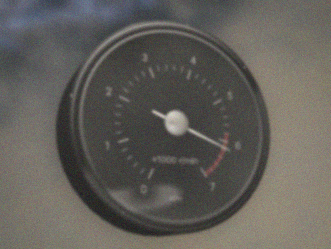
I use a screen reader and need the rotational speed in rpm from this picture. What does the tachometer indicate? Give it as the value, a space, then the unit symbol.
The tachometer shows 6200 rpm
